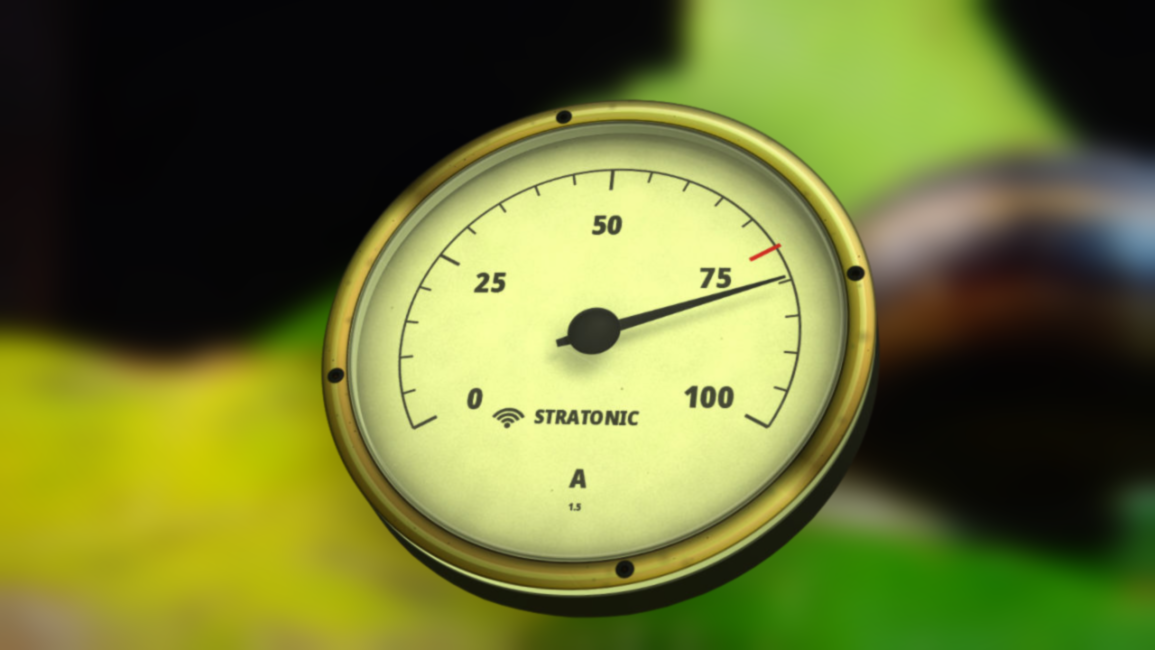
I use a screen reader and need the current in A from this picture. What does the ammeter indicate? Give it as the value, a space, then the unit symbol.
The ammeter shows 80 A
